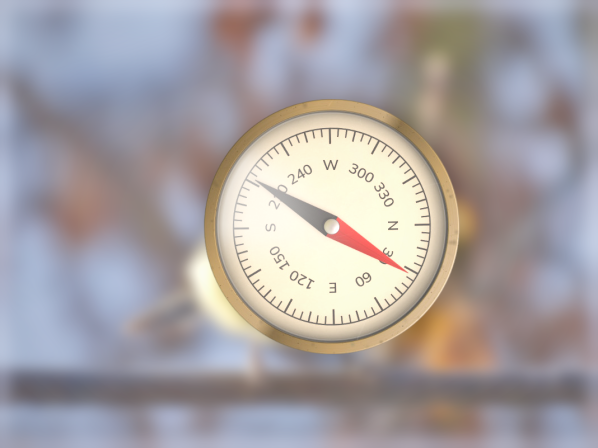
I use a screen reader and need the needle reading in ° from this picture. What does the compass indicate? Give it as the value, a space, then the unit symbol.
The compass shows 32.5 °
